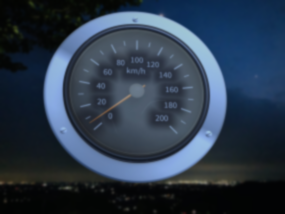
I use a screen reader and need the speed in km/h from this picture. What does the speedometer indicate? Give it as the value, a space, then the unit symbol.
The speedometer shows 5 km/h
